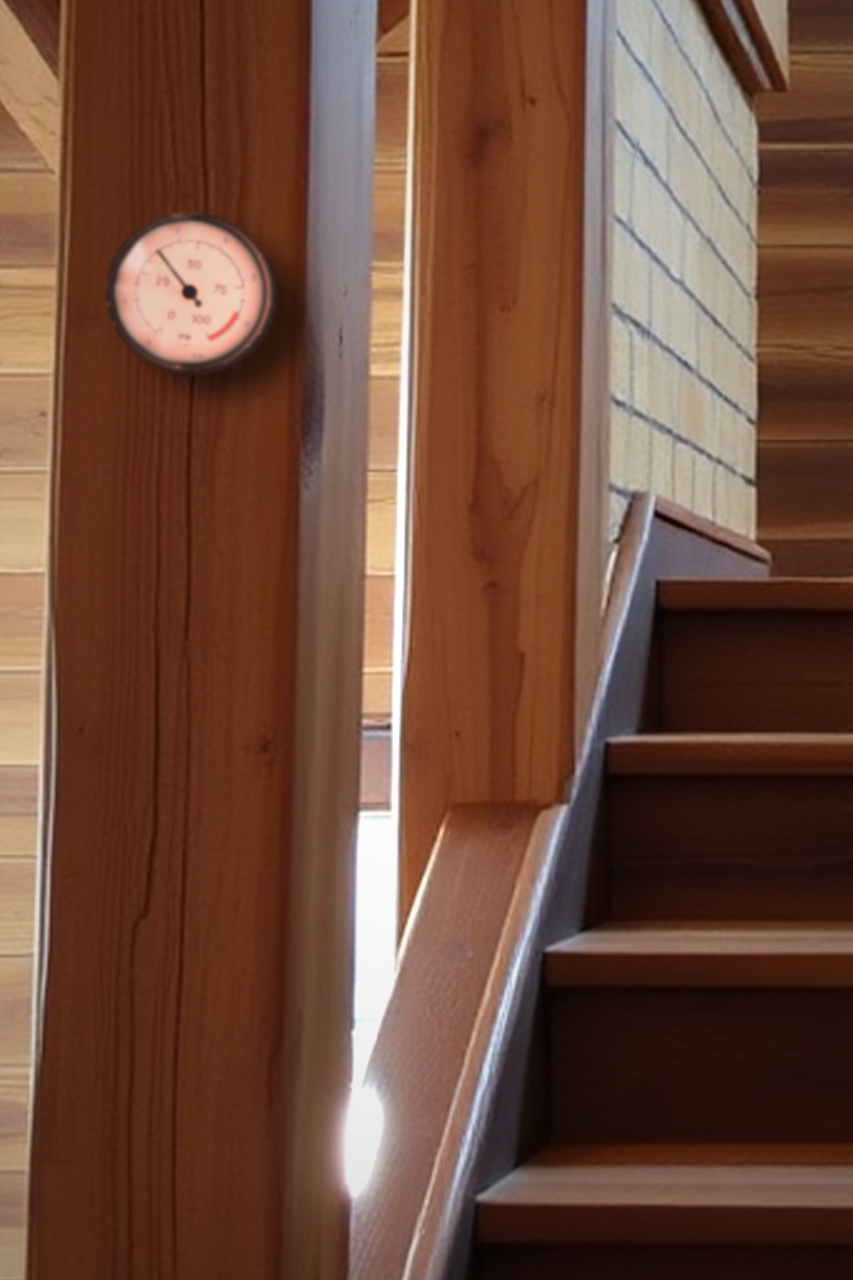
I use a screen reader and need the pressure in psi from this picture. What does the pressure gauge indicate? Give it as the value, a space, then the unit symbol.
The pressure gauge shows 35 psi
